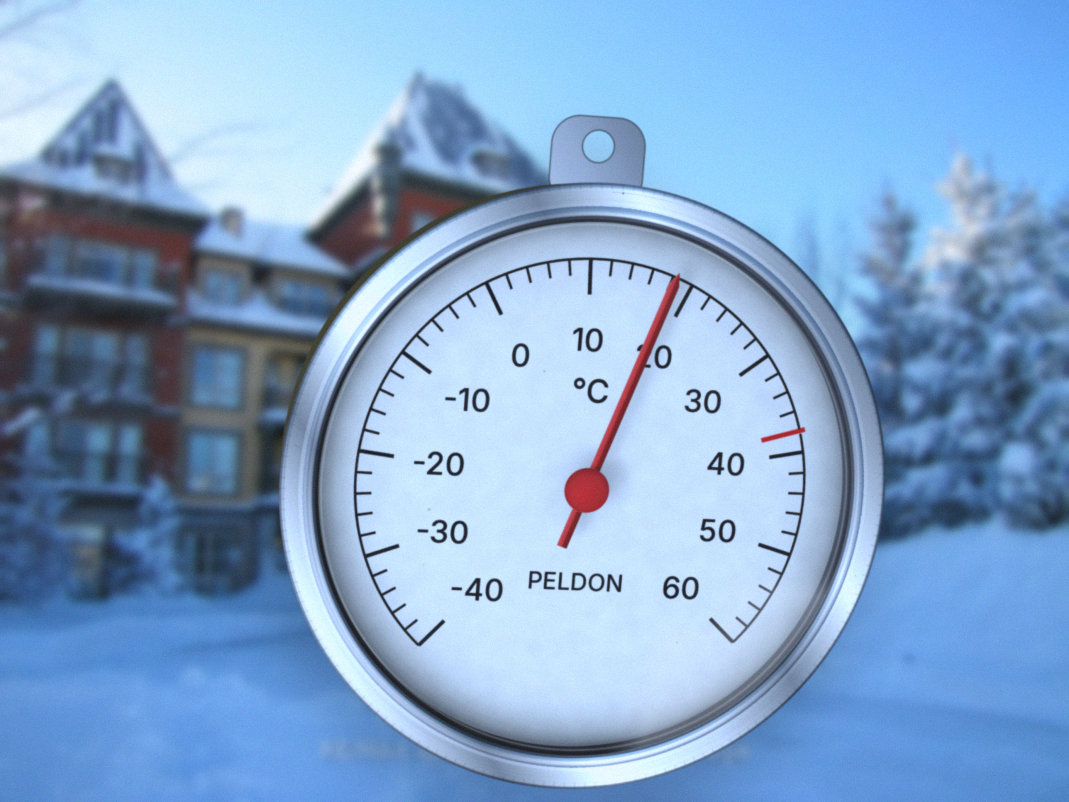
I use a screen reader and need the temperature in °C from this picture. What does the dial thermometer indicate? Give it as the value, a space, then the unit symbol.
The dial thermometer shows 18 °C
